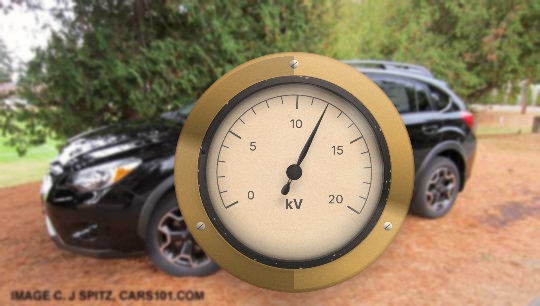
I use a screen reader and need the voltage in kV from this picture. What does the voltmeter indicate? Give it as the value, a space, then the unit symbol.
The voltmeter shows 12 kV
